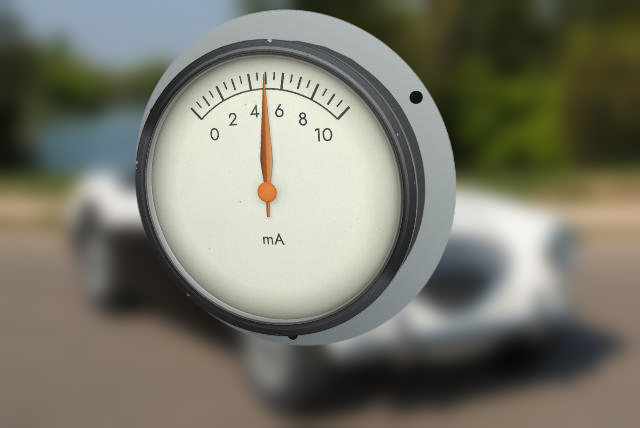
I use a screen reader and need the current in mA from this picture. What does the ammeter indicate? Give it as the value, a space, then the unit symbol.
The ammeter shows 5 mA
